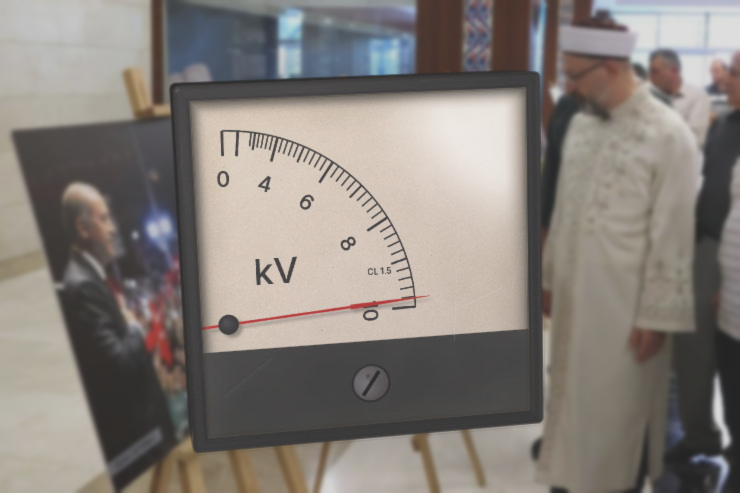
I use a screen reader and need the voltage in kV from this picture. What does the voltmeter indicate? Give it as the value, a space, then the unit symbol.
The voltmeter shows 9.8 kV
